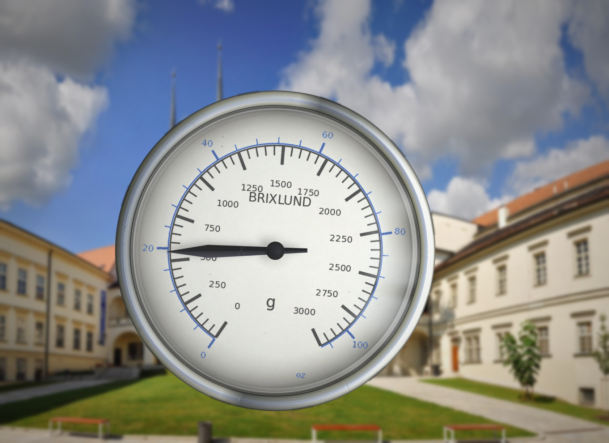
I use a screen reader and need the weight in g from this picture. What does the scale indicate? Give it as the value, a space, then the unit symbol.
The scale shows 550 g
